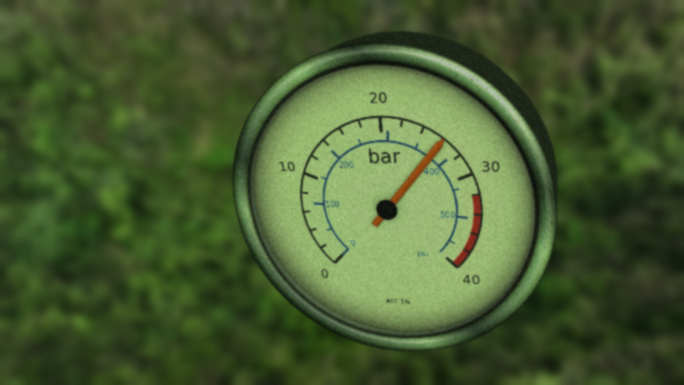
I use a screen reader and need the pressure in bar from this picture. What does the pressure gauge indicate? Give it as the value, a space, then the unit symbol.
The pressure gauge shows 26 bar
